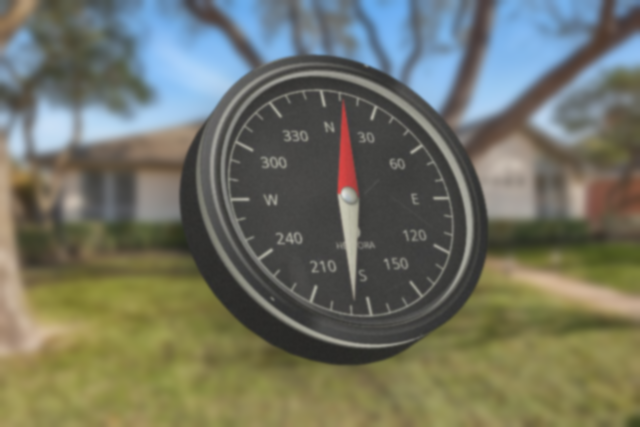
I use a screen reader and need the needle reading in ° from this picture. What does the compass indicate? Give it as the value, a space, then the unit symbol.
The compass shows 10 °
